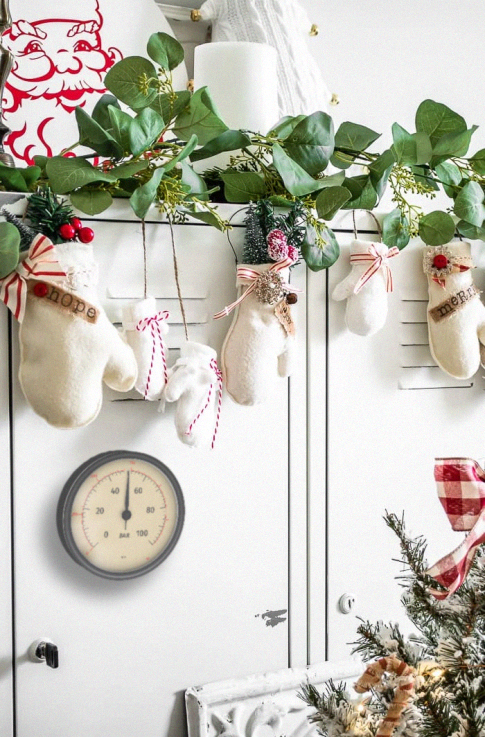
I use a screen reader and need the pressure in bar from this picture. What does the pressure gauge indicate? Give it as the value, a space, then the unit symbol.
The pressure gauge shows 50 bar
